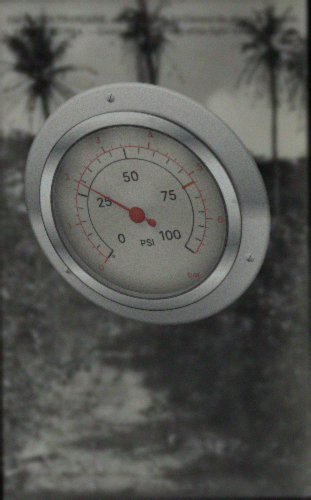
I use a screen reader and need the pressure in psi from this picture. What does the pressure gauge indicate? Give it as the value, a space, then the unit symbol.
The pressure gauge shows 30 psi
